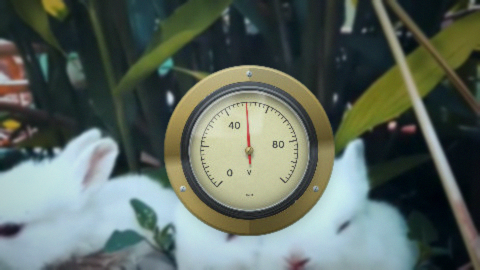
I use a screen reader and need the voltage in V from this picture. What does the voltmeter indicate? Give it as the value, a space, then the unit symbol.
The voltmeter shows 50 V
